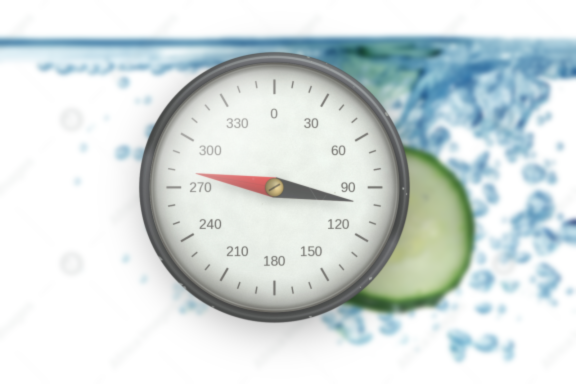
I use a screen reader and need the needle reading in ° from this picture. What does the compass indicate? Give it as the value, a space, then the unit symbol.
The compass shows 280 °
